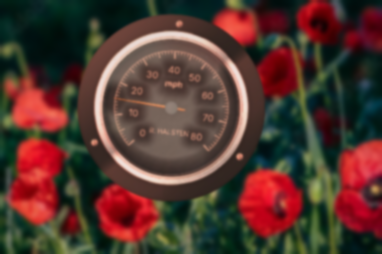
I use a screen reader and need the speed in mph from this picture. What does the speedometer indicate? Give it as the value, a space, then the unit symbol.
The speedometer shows 15 mph
